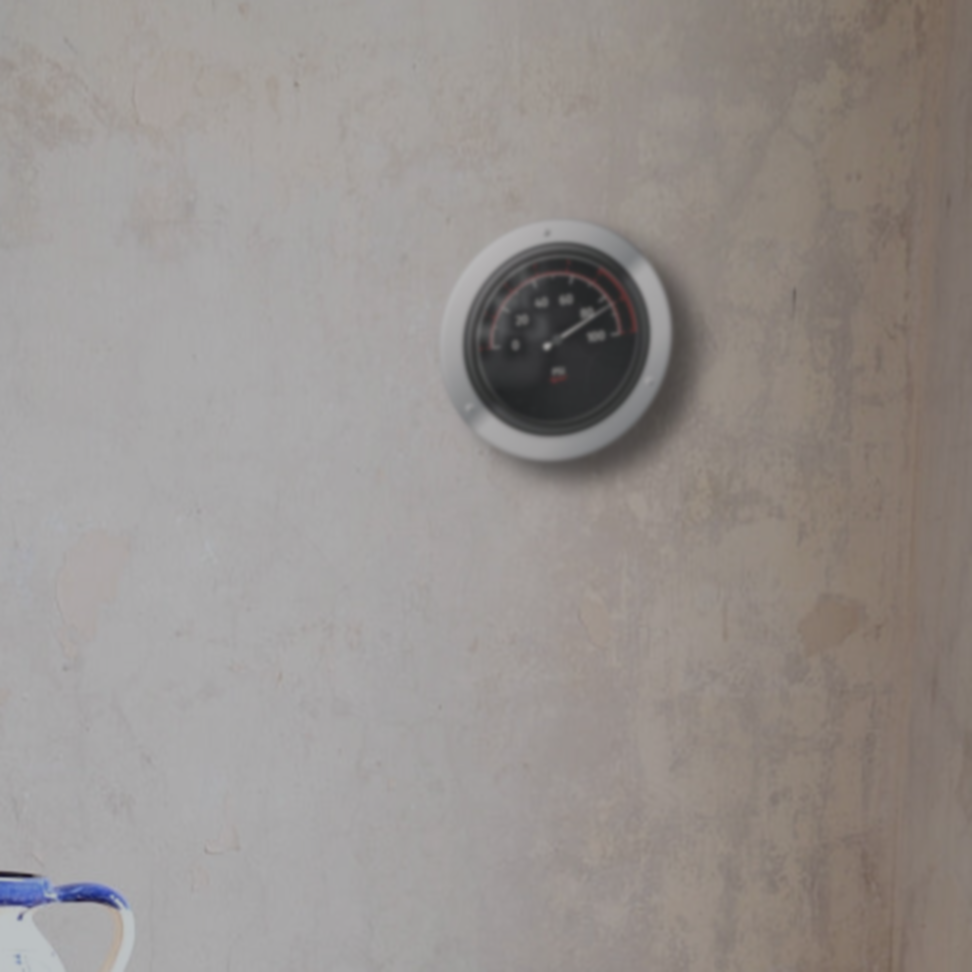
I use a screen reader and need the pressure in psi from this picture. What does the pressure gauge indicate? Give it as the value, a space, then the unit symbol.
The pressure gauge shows 85 psi
